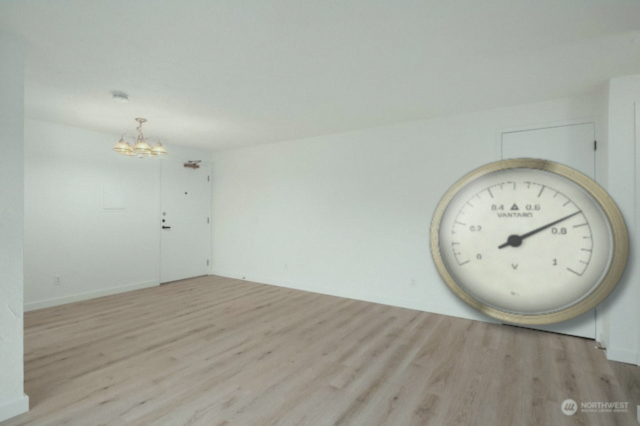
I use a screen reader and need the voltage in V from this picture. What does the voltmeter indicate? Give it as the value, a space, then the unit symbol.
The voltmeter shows 0.75 V
